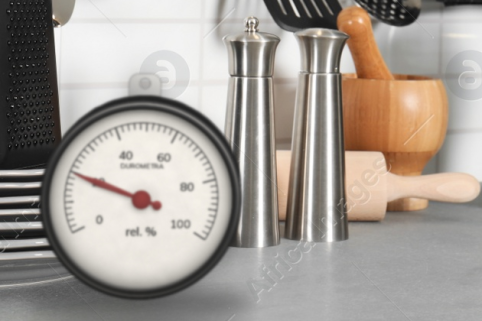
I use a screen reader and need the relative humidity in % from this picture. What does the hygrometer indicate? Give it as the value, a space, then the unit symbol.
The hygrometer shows 20 %
